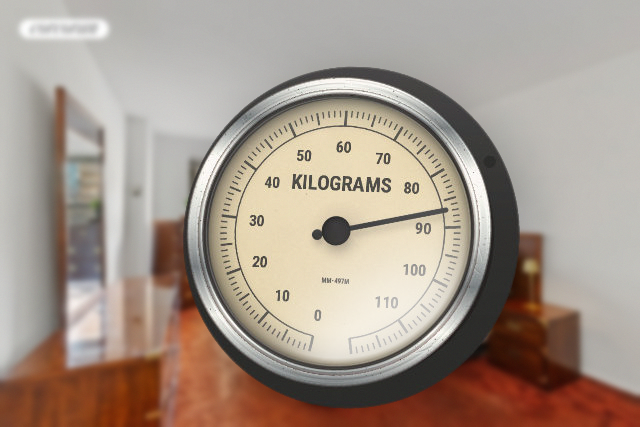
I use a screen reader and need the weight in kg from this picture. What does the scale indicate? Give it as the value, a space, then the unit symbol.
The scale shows 87 kg
